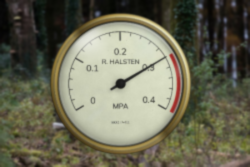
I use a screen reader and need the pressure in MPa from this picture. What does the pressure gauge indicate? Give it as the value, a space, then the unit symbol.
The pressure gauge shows 0.3 MPa
